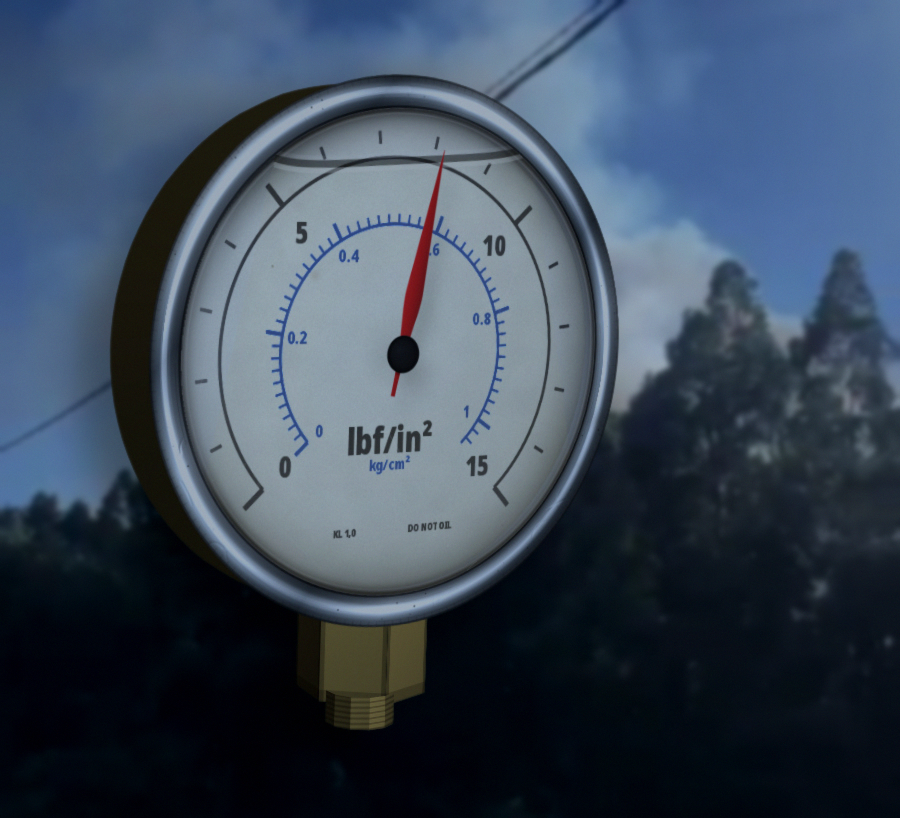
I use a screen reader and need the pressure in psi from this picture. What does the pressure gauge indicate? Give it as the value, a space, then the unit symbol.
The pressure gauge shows 8 psi
